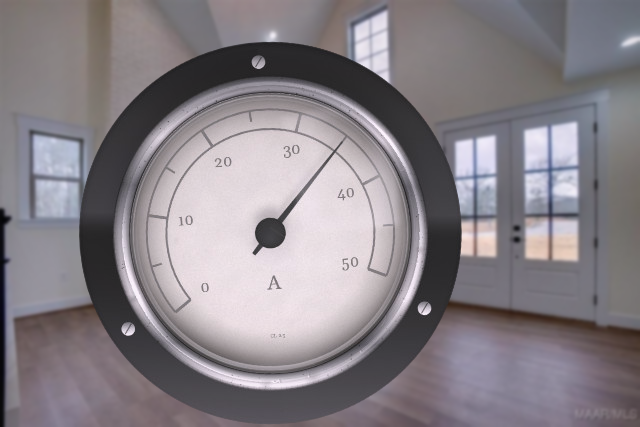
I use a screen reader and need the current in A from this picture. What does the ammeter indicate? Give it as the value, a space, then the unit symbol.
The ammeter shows 35 A
